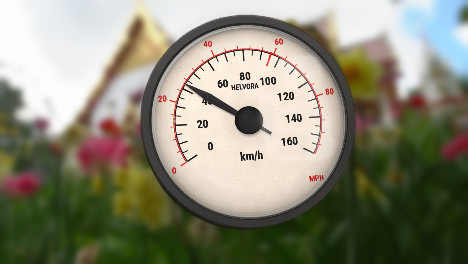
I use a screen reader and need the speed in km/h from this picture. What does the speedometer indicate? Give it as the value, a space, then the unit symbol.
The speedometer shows 42.5 km/h
